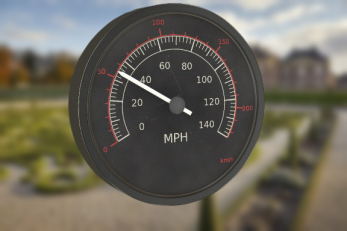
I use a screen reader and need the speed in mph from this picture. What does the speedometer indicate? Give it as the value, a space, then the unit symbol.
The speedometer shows 34 mph
